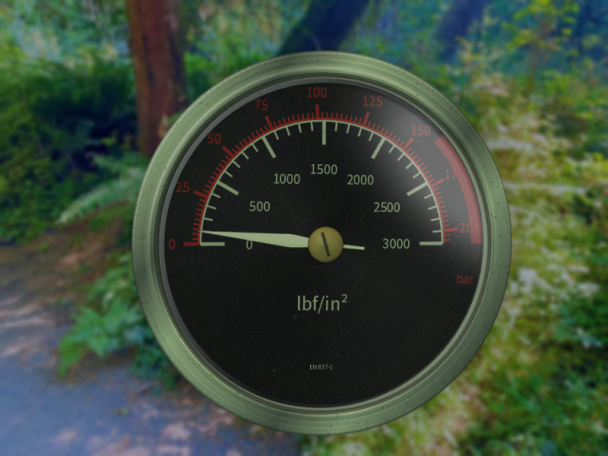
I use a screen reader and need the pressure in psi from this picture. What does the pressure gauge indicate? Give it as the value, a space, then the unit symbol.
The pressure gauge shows 100 psi
